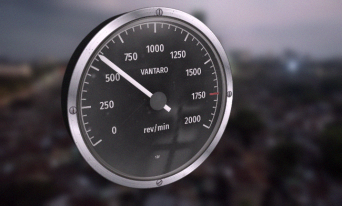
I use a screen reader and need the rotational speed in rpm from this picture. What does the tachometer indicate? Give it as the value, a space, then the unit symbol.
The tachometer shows 575 rpm
